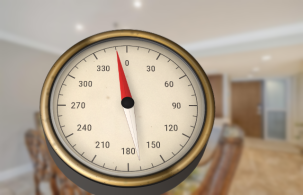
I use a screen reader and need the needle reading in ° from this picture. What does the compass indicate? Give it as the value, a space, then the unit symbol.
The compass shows 350 °
